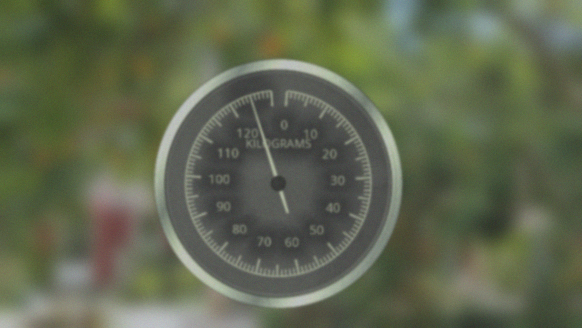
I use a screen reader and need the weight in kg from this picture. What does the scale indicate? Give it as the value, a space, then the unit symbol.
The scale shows 125 kg
